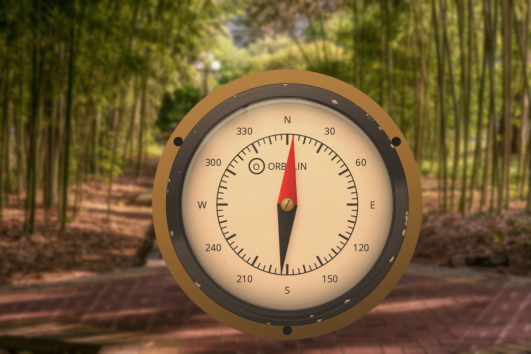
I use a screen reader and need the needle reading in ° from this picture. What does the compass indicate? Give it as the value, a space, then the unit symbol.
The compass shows 5 °
